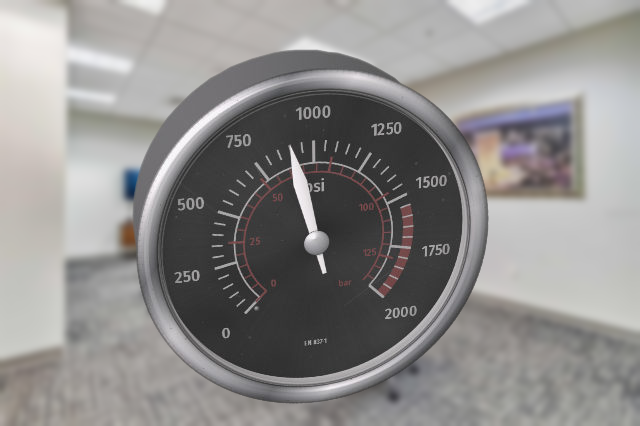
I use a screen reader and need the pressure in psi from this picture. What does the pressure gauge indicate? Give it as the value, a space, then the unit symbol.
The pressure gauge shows 900 psi
